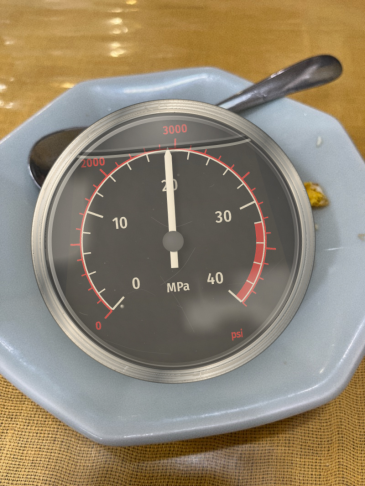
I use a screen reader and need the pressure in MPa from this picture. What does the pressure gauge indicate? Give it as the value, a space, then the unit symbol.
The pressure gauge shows 20 MPa
